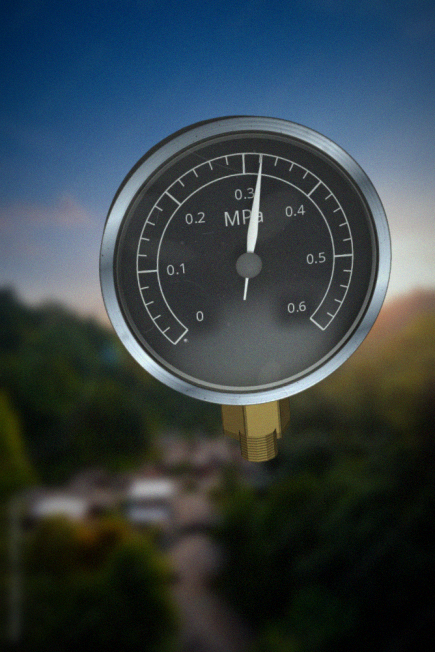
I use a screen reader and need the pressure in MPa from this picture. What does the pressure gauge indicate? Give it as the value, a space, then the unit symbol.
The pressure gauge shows 0.32 MPa
